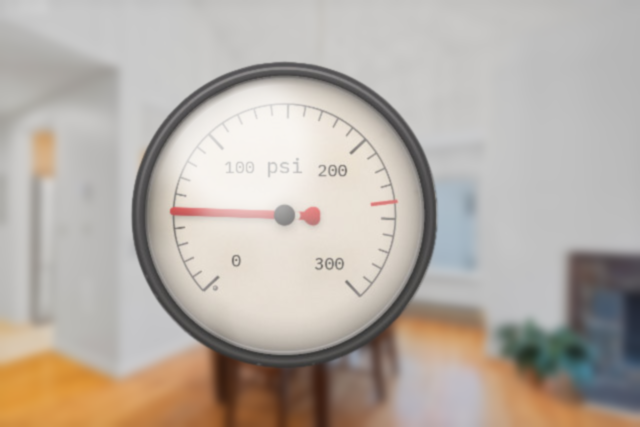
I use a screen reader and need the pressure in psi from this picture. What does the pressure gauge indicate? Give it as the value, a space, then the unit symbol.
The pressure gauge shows 50 psi
